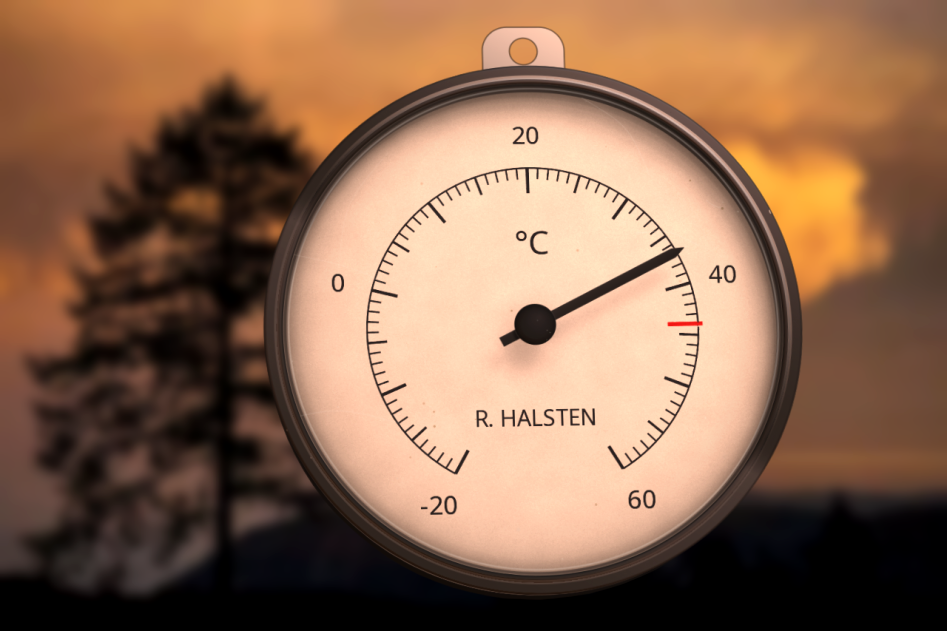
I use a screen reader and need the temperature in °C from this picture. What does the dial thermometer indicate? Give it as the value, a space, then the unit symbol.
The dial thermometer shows 37 °C
